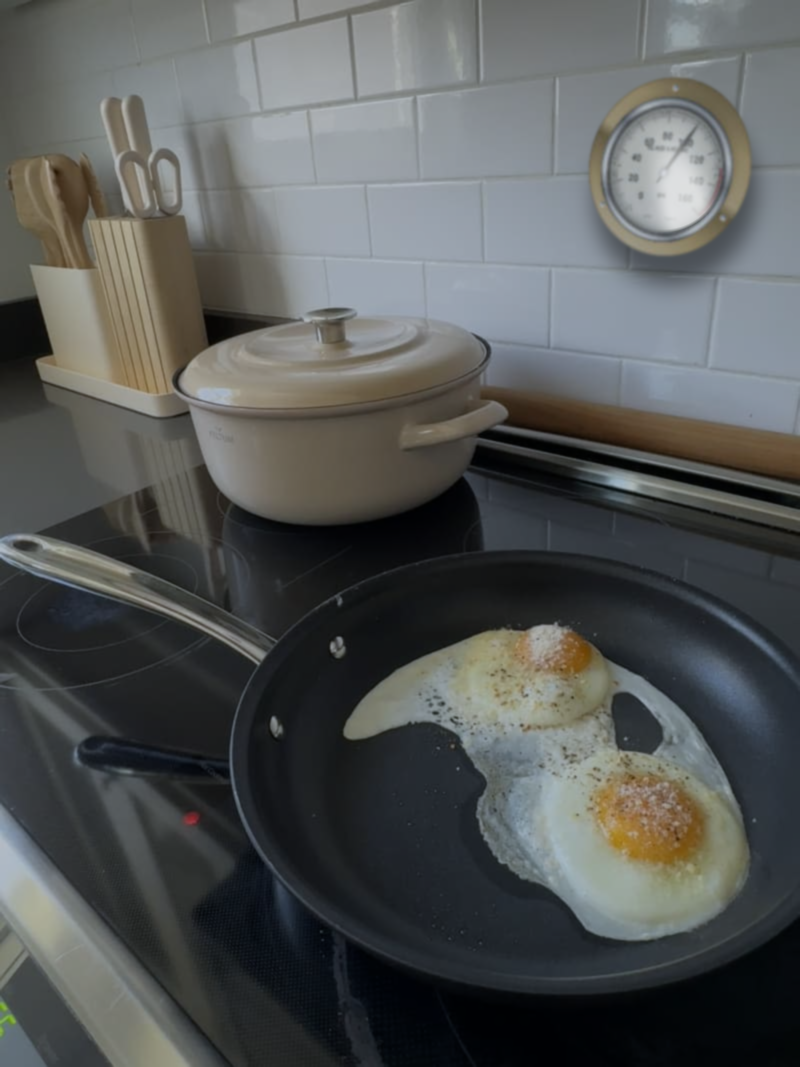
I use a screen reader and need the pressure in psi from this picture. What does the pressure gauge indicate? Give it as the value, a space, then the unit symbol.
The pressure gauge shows 100 psi
